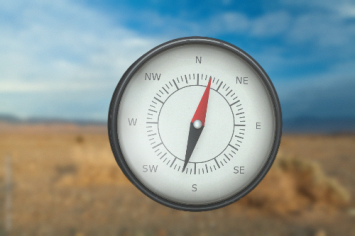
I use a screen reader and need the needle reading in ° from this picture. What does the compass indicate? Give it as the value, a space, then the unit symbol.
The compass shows 15 °
